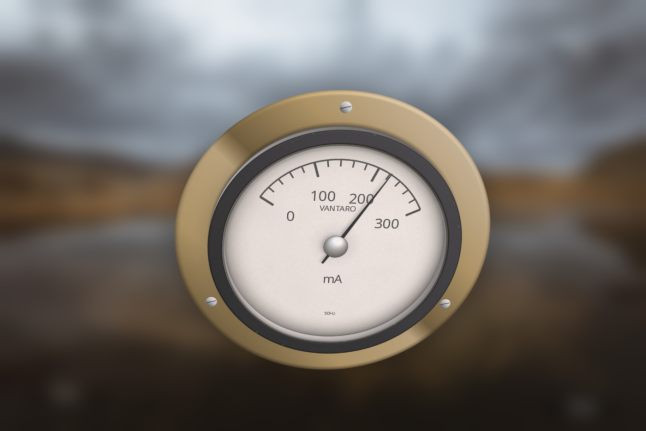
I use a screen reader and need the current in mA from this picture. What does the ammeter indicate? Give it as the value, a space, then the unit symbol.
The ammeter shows 220 mA
